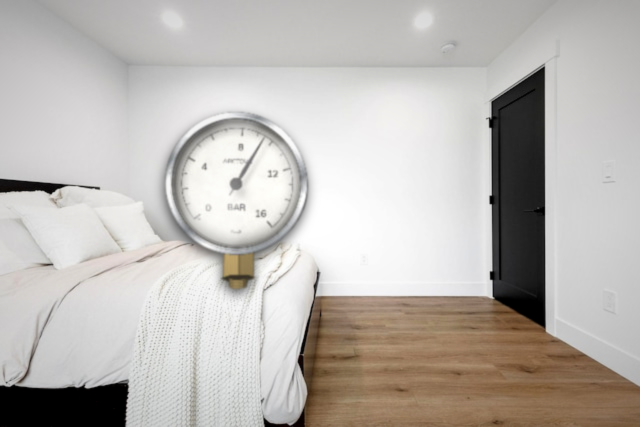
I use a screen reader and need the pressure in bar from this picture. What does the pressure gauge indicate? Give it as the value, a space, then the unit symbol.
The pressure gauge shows 9.5 bar
